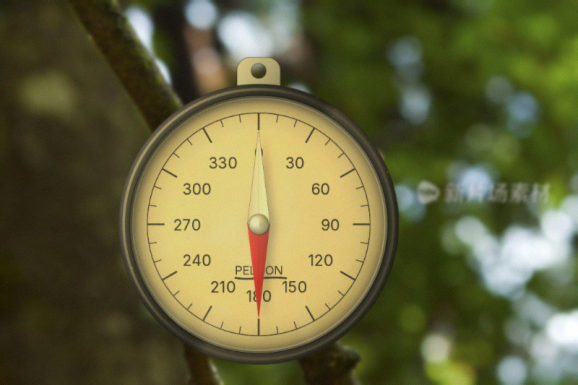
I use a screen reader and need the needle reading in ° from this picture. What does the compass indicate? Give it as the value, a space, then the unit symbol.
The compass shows 180 °
